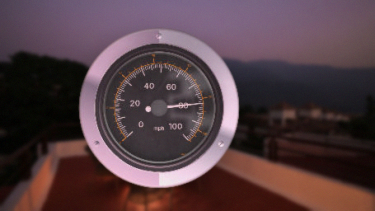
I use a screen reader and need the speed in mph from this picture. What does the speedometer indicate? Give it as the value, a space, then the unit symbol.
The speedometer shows 80 mph
